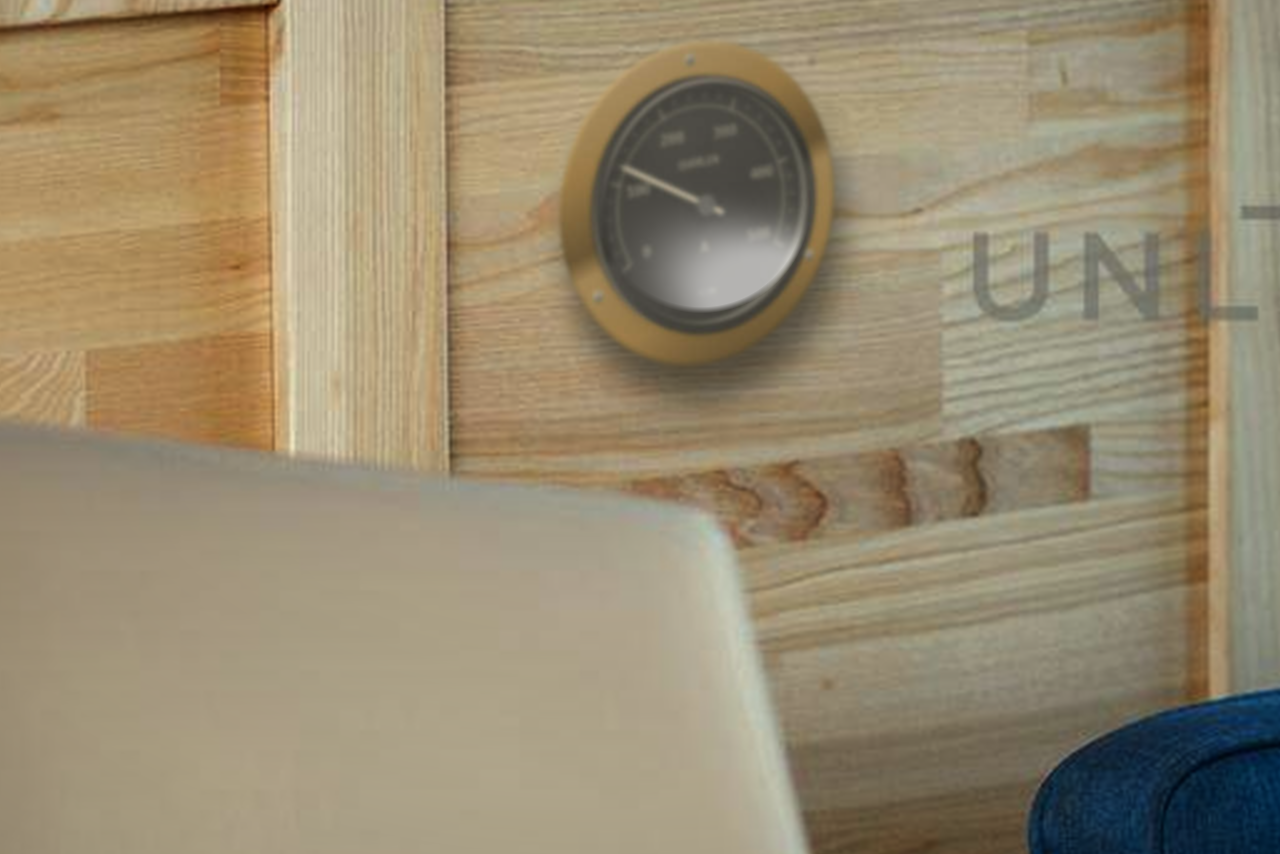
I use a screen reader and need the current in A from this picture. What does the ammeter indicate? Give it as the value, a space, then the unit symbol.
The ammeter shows 120 A
